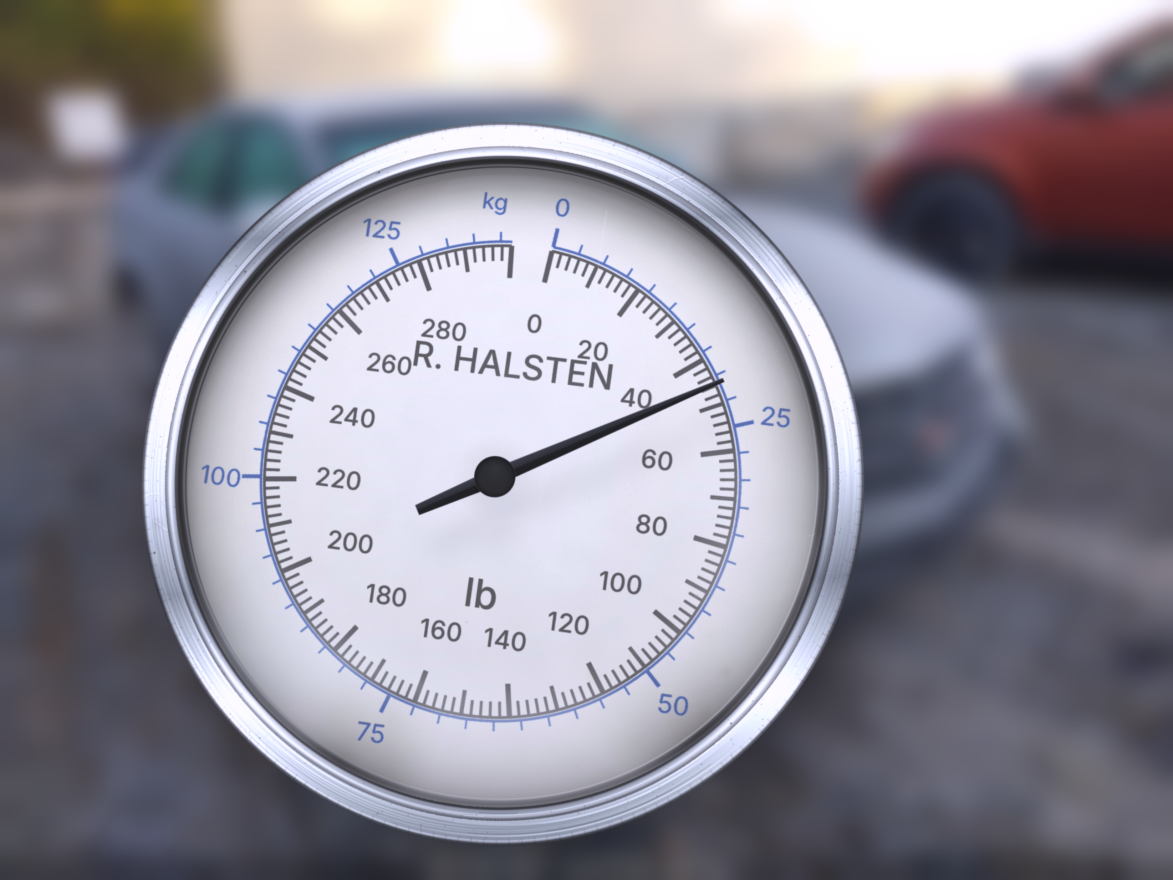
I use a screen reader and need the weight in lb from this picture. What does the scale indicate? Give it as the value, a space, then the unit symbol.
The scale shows 46 lb
